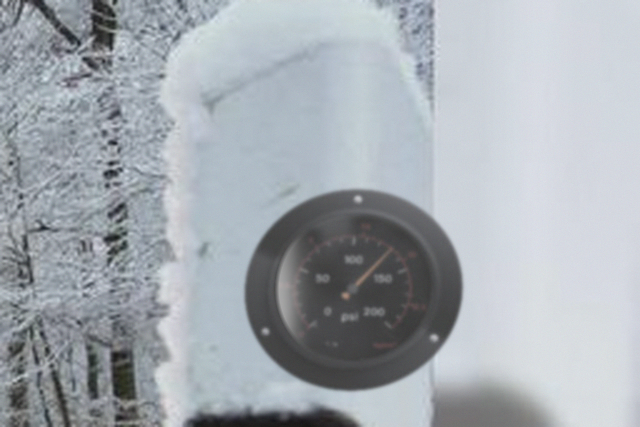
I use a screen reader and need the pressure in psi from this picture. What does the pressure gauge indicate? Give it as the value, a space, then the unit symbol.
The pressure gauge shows 130 psi
